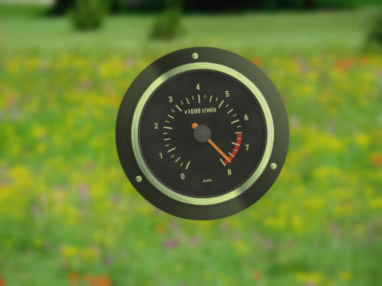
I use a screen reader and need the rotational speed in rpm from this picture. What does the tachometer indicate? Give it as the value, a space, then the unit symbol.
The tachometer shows 7750 rpm
